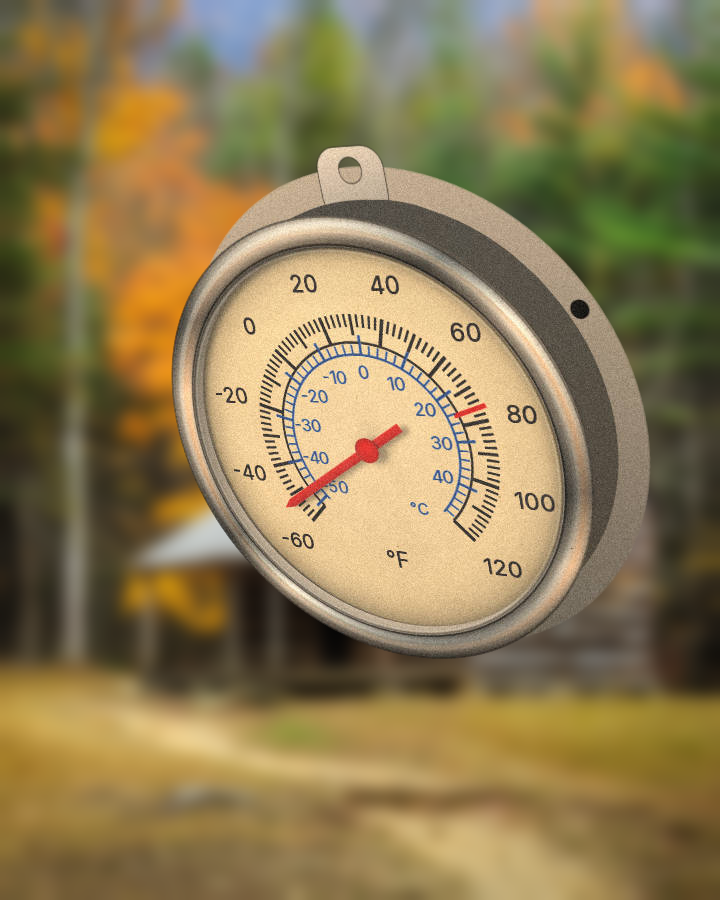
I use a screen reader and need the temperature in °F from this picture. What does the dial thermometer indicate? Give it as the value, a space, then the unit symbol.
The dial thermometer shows -52 °F
